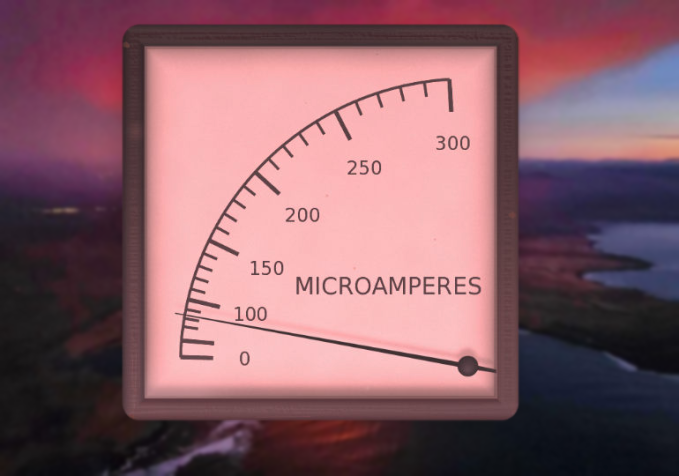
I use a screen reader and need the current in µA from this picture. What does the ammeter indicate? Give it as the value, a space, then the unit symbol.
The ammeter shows 85 µA
